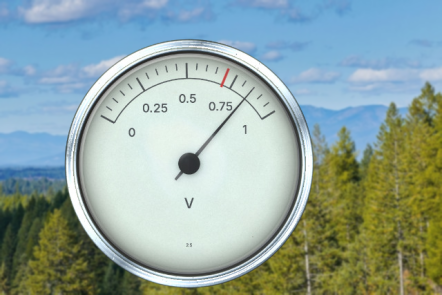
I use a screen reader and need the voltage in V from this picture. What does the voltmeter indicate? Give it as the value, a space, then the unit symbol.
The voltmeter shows 0.85 V
